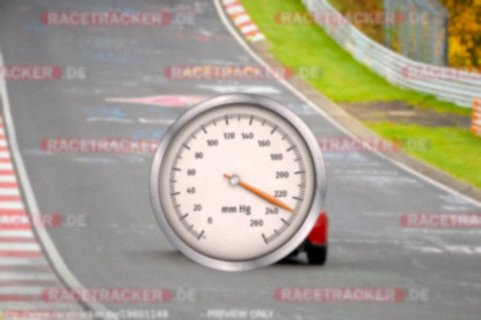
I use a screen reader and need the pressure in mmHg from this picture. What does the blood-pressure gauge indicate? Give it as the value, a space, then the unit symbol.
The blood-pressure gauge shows 230 mmHg
